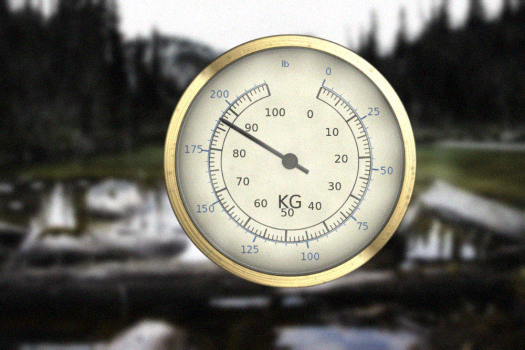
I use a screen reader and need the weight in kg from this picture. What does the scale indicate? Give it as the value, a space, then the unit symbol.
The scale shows 87 kg
